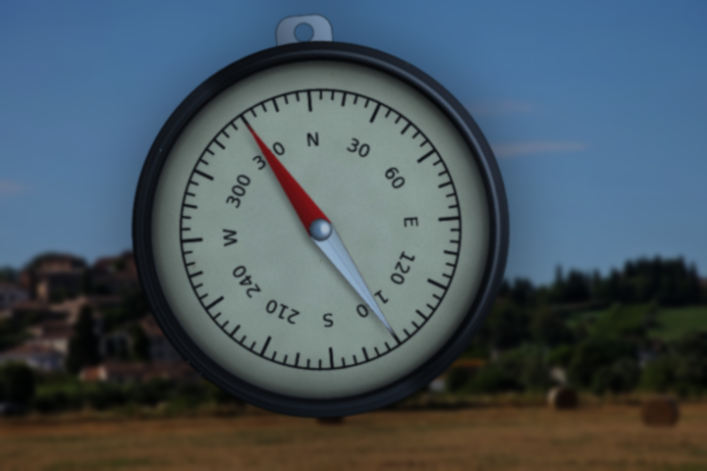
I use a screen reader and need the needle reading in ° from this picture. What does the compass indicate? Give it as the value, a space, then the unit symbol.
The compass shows 330 °
